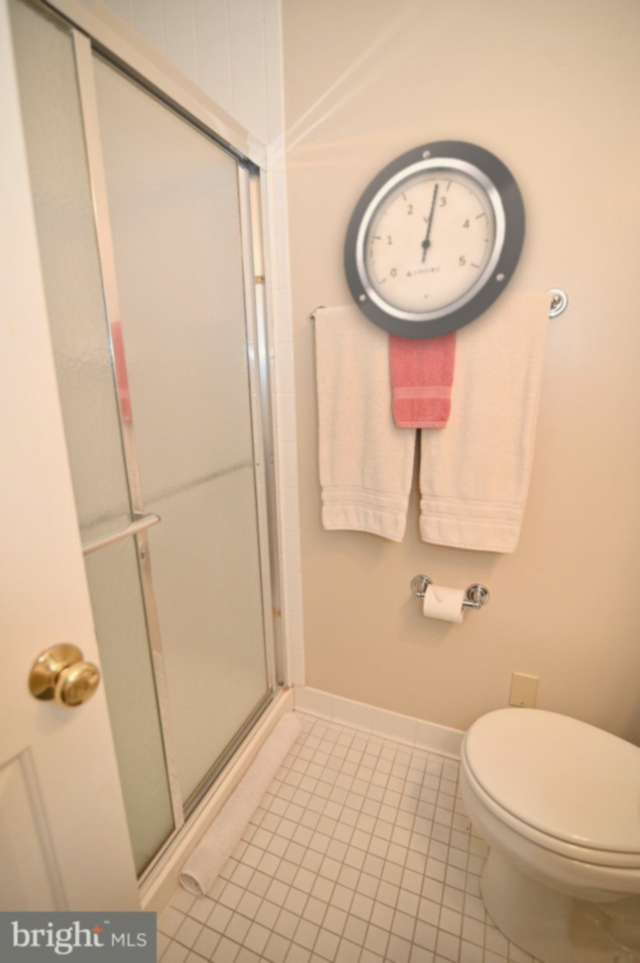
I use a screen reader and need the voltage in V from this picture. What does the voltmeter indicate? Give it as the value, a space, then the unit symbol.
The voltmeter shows 2.75 V
